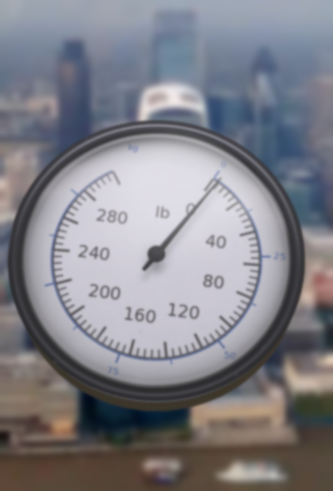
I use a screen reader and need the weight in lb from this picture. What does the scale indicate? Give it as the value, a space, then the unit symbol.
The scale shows 4 lb
